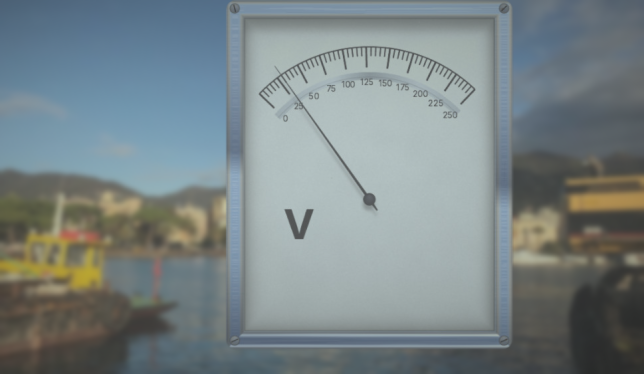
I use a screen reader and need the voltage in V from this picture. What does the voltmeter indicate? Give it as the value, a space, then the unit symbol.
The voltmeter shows 30 V
